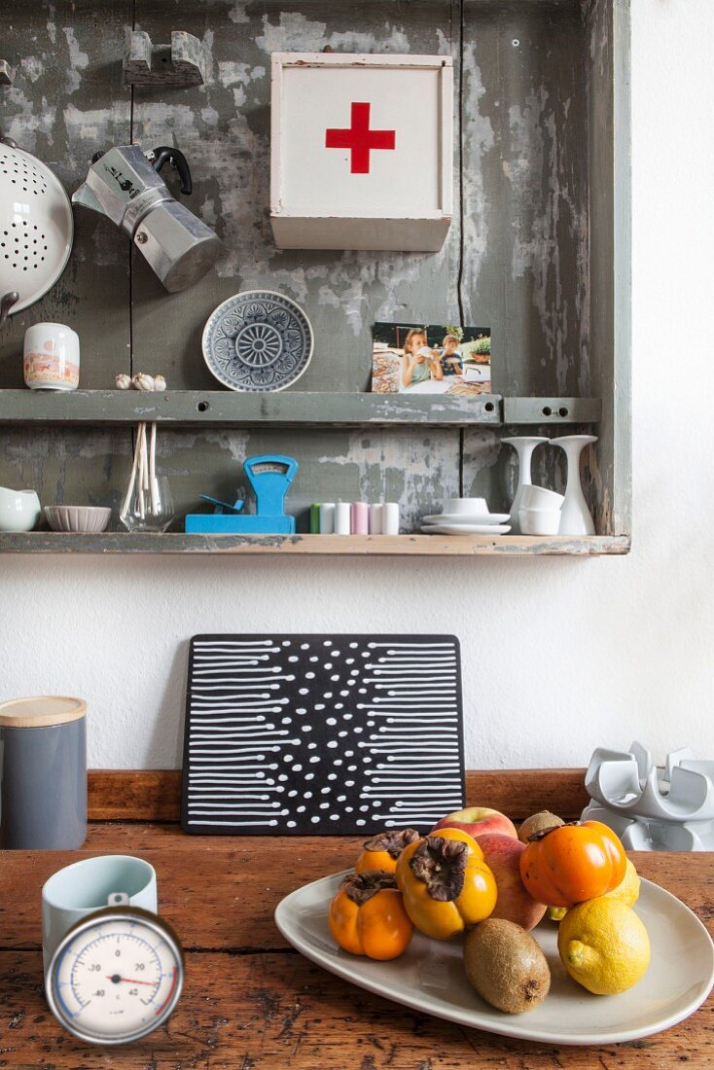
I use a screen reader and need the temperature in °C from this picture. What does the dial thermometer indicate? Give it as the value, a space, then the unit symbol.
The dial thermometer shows 30 °C
